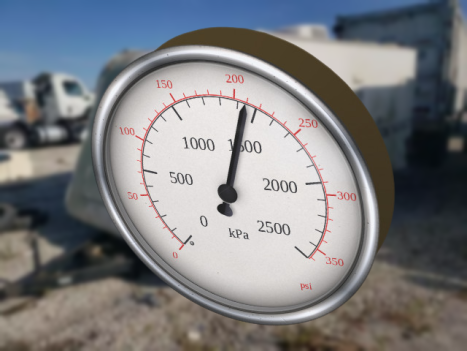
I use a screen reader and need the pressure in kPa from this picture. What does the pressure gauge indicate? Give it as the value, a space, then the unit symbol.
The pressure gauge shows 1450 kPa
